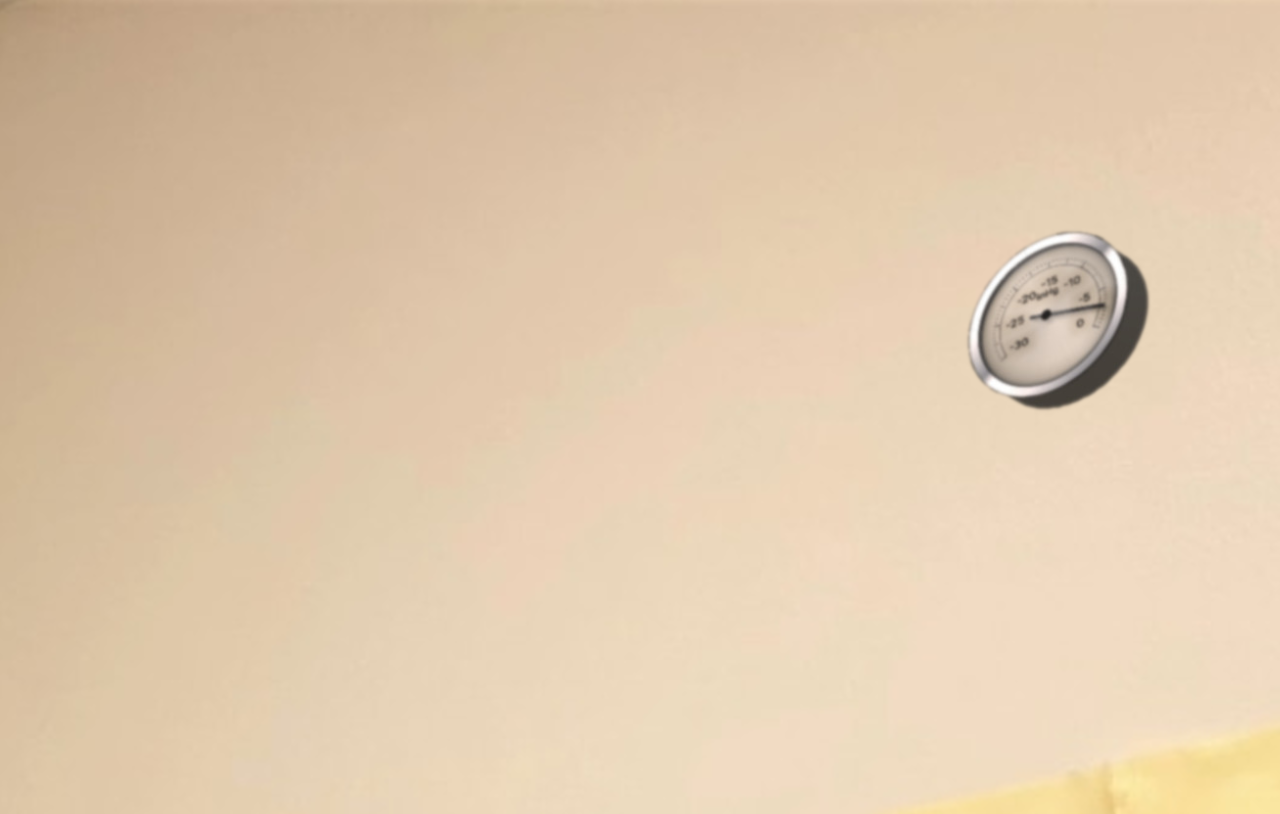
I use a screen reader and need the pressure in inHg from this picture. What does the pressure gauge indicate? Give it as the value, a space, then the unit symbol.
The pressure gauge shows -2.5 inHg
